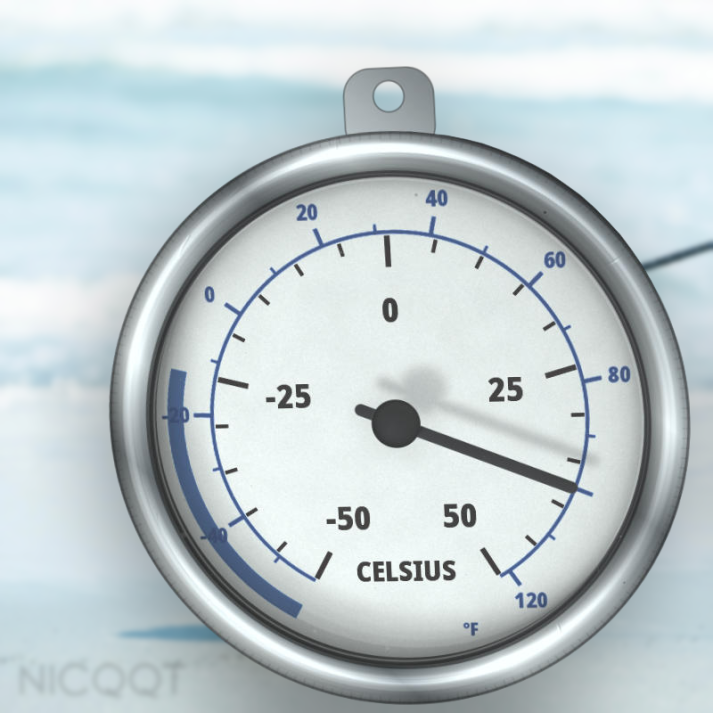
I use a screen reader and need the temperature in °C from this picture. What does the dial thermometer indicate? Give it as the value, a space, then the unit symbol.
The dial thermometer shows 37.5 °C
